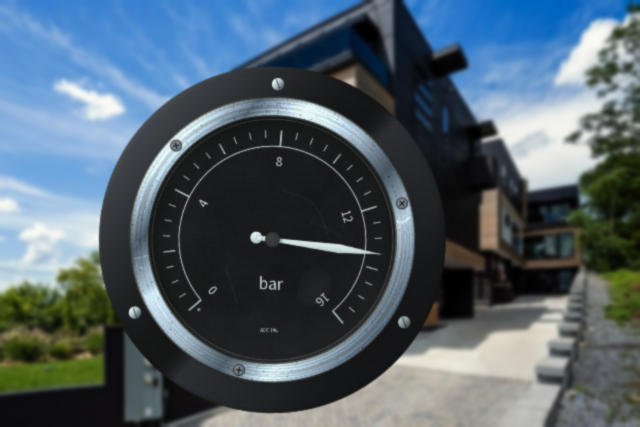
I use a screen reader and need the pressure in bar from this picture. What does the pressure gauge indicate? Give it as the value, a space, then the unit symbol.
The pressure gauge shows 13.5 bar
